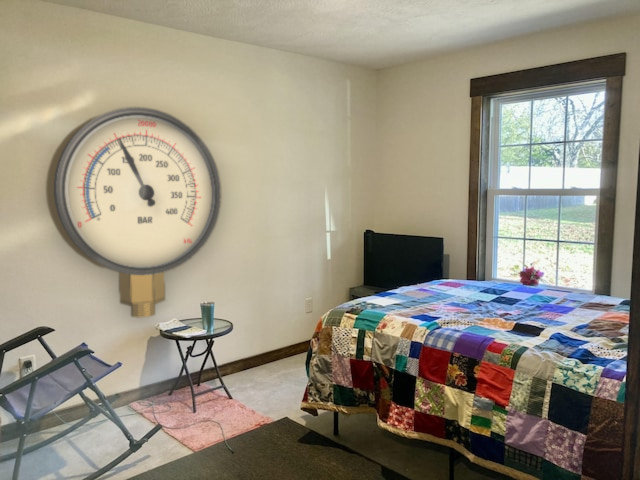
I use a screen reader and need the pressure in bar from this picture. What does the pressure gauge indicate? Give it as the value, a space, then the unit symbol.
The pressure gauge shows 150 bar
